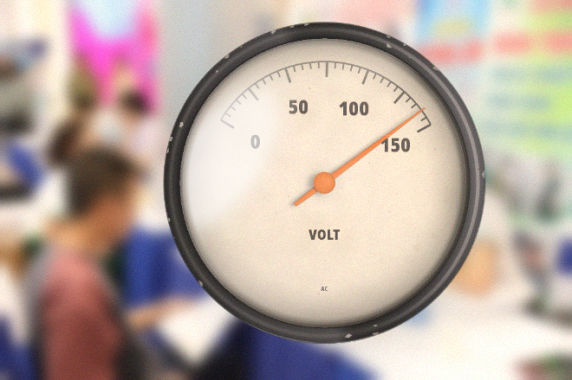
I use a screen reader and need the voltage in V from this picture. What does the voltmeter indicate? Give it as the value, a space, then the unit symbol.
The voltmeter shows 140 V
